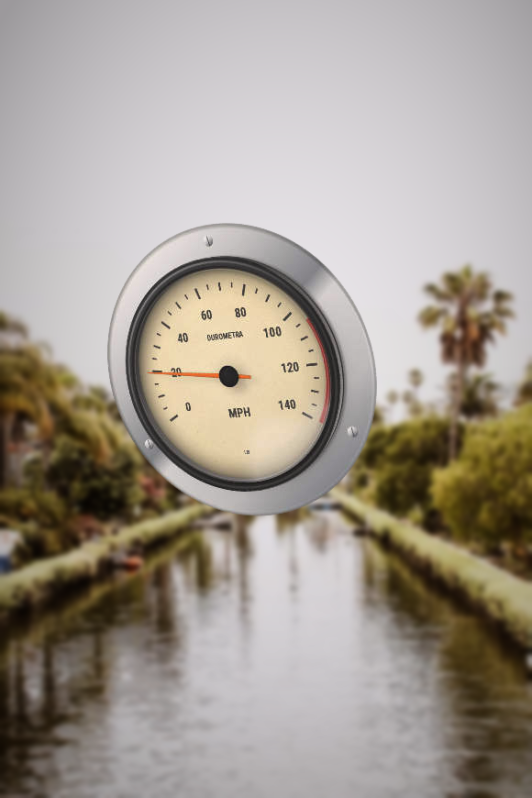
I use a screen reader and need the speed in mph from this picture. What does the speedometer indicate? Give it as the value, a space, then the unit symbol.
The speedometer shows 20 mph
